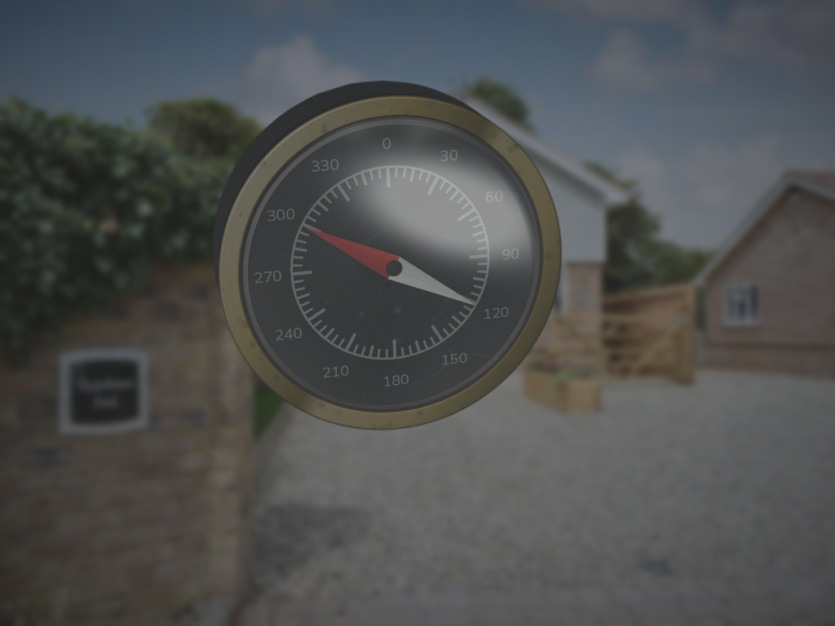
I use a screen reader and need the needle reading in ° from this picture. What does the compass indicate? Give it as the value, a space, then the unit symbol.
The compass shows 300 °
